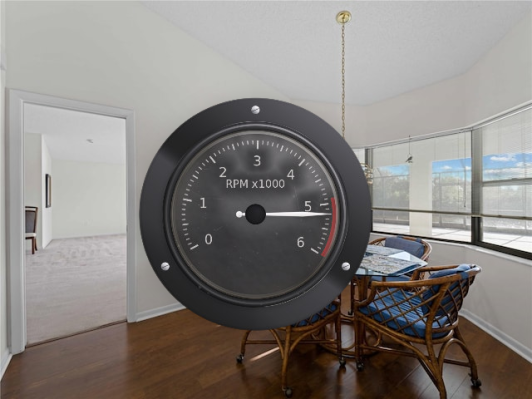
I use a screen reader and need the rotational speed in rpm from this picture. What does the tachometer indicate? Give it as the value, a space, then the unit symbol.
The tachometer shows 5200 rpm
